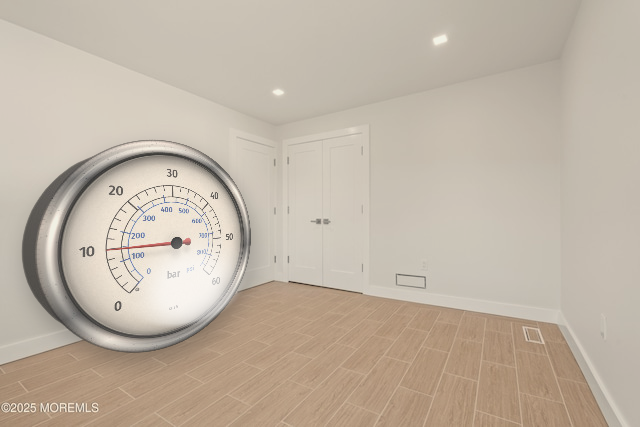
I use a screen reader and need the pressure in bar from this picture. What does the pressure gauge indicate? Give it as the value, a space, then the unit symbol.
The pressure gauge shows 10 bar
